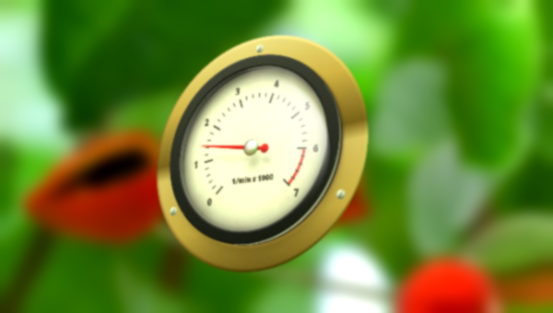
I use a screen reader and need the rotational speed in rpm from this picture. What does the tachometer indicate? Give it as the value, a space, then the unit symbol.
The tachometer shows 1400 rpm
